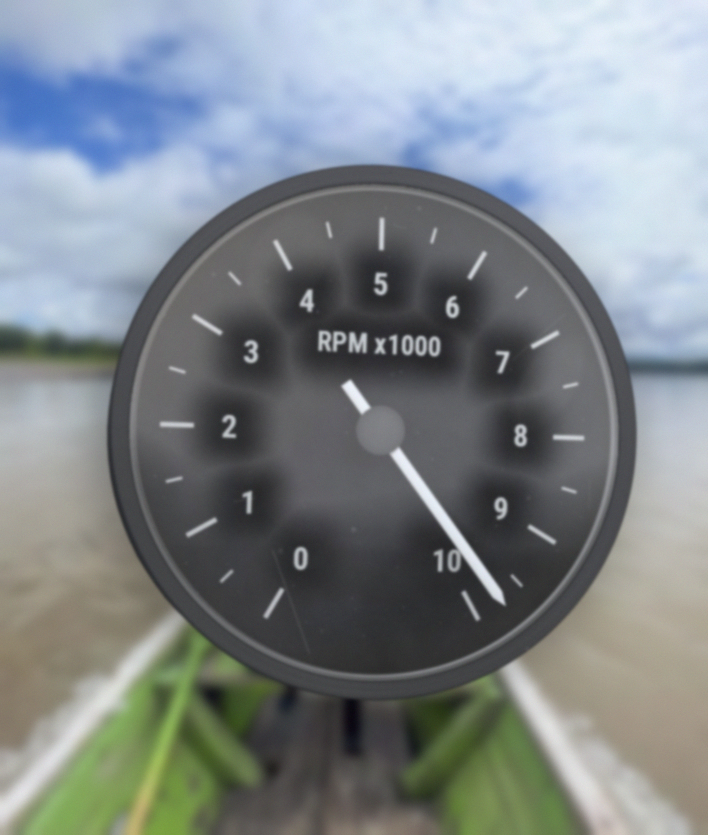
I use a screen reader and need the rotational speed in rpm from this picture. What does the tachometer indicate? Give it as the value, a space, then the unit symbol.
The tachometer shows 9750 rpm
